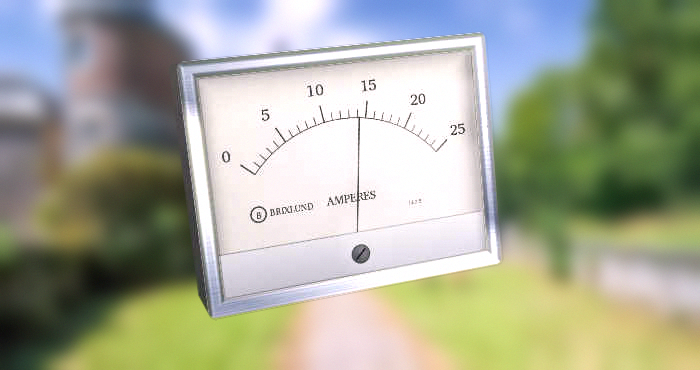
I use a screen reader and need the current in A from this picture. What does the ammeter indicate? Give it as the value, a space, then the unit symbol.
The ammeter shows 14 A
